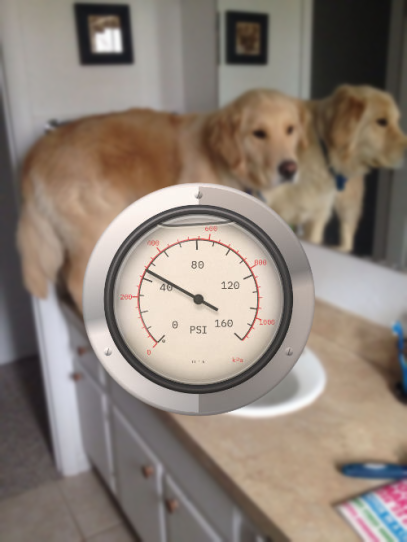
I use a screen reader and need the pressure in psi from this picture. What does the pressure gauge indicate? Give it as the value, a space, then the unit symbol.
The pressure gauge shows 45 psi
